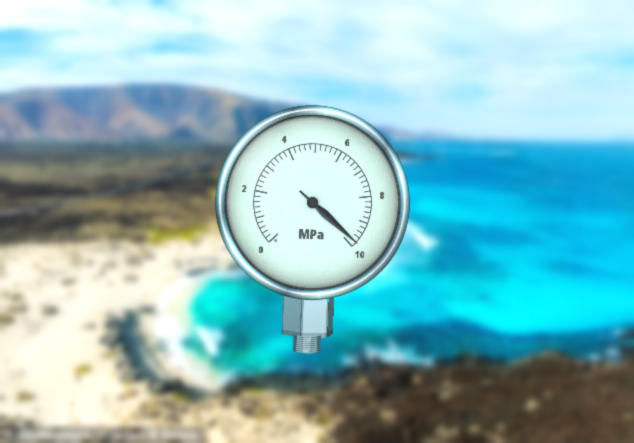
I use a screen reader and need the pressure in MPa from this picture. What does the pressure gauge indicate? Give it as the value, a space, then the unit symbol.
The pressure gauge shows 9.8 MPa
